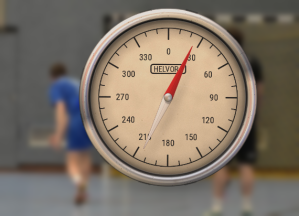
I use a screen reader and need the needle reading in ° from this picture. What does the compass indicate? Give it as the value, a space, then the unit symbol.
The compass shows 25 °
